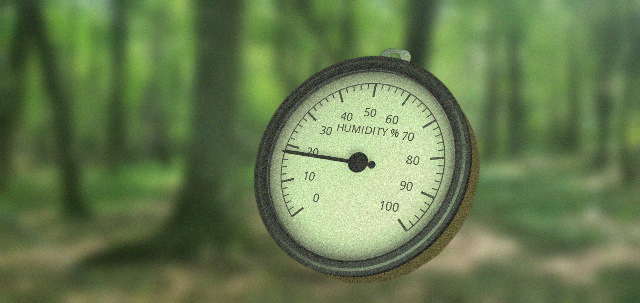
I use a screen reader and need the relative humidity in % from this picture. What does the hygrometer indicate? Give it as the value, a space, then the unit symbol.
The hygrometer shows 18 %
